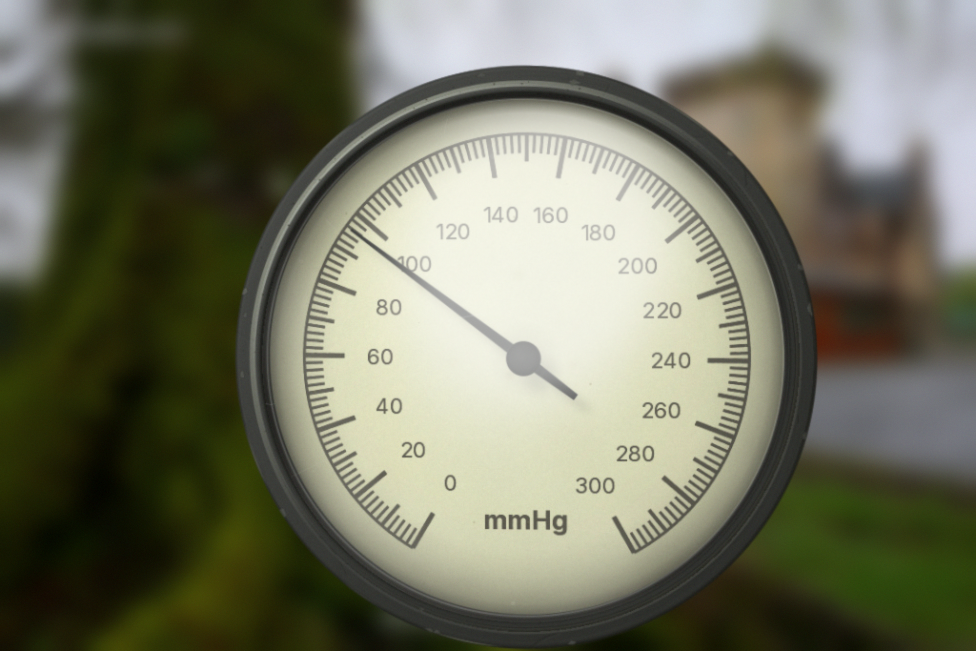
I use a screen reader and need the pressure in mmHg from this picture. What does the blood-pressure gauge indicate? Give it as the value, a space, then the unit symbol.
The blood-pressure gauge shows 96 mmHg
